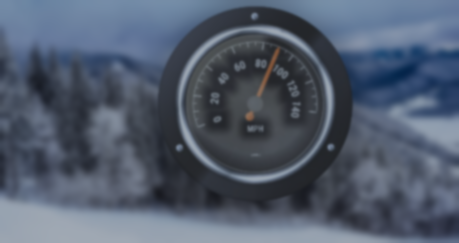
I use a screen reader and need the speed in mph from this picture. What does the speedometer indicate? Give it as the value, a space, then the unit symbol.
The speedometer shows 90 mph
